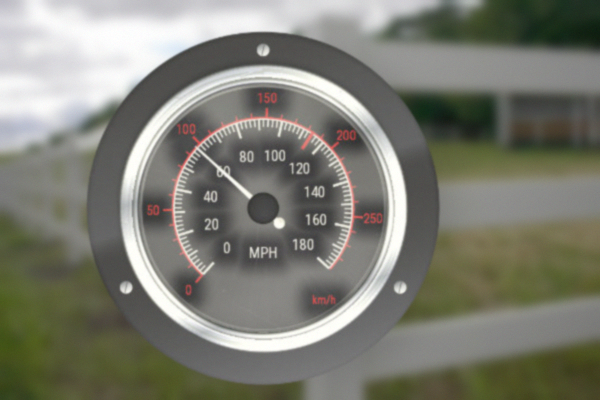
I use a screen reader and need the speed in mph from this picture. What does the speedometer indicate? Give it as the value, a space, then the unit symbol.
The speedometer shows 60 mph
